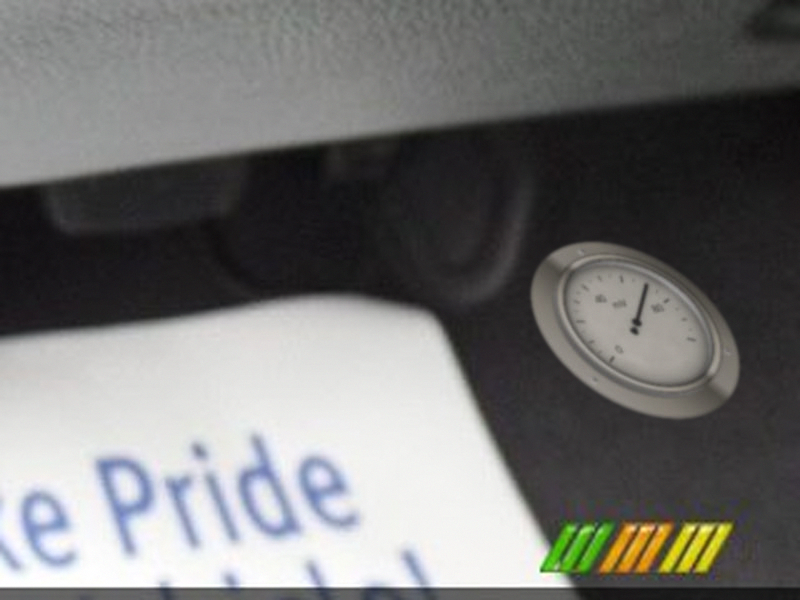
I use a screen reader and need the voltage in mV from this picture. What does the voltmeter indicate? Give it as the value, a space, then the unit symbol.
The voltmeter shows 70 mV
